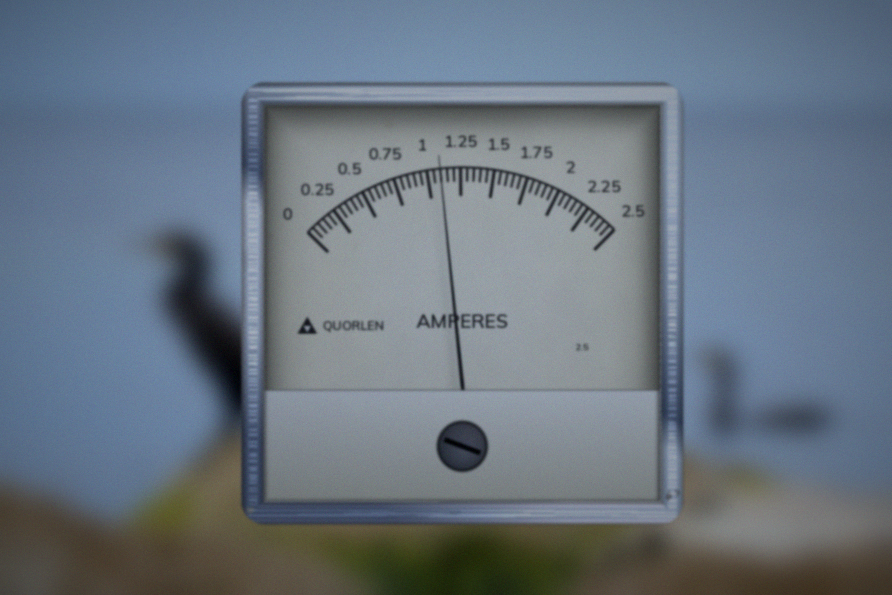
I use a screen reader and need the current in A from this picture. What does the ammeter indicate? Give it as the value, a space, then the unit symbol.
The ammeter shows 1.1 A
